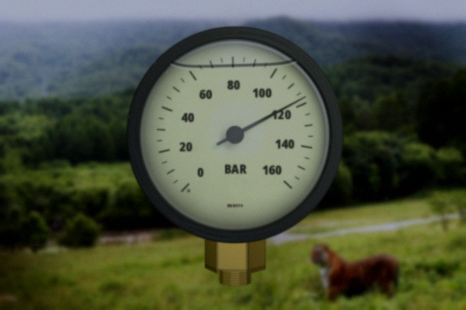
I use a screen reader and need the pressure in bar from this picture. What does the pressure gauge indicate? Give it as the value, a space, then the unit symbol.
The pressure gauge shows 117.5 bar
